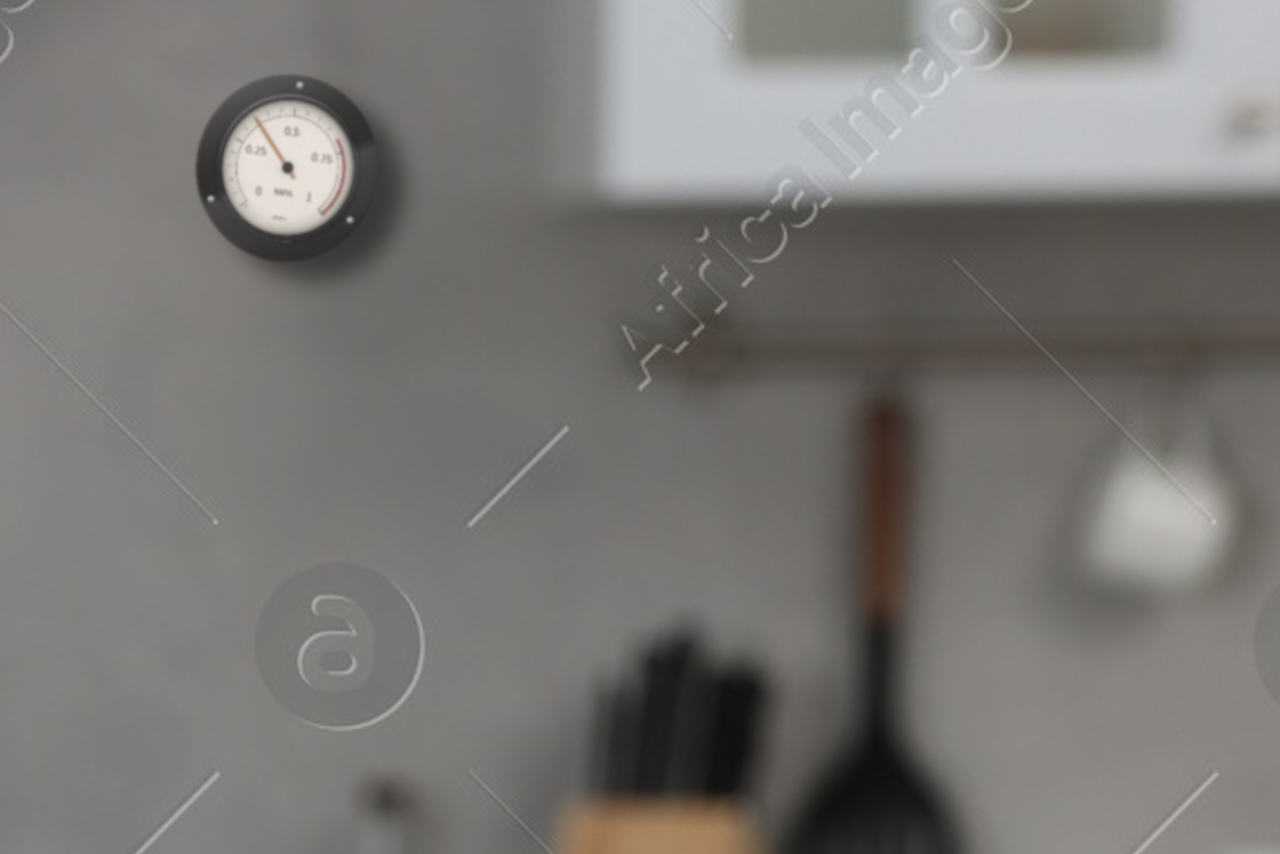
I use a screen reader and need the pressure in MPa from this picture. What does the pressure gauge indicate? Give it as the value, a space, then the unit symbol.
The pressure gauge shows 0.35 MPa
